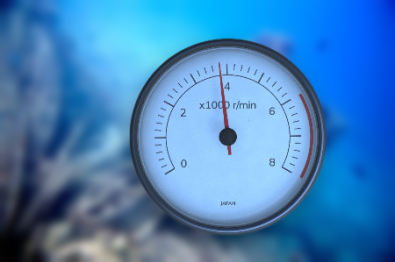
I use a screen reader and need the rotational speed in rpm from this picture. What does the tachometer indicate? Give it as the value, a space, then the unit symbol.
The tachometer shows 3800 rpm
